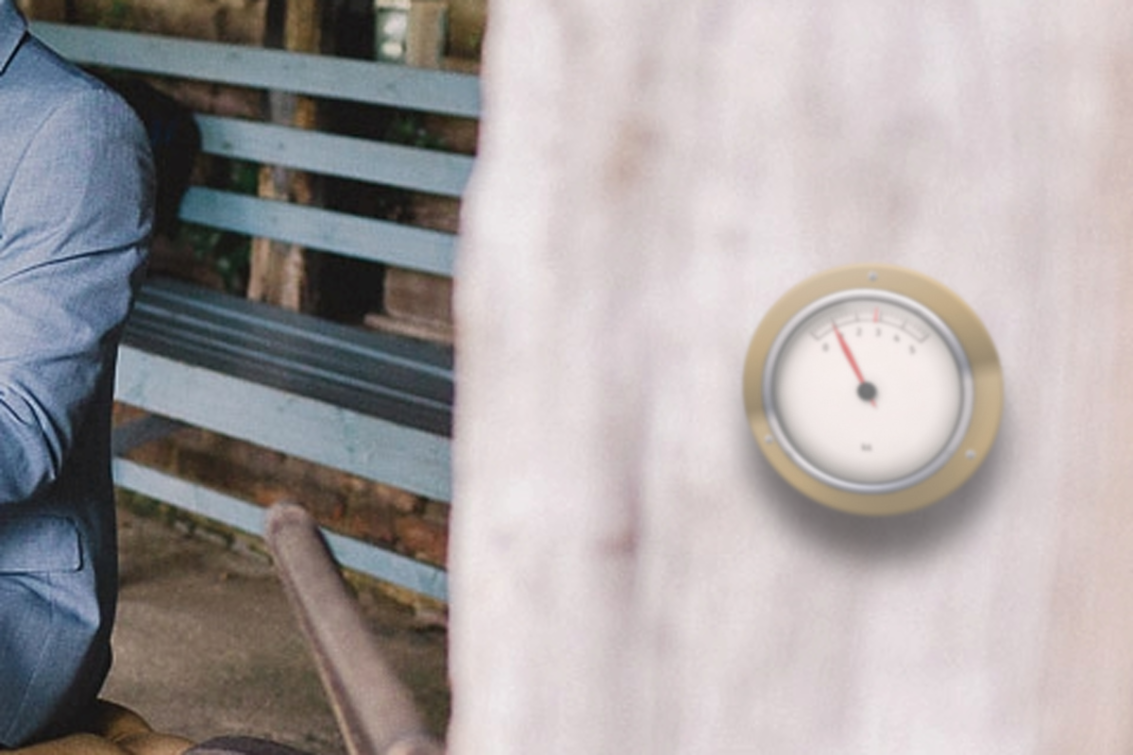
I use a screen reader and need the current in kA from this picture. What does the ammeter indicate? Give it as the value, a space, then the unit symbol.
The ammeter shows 1 kA
